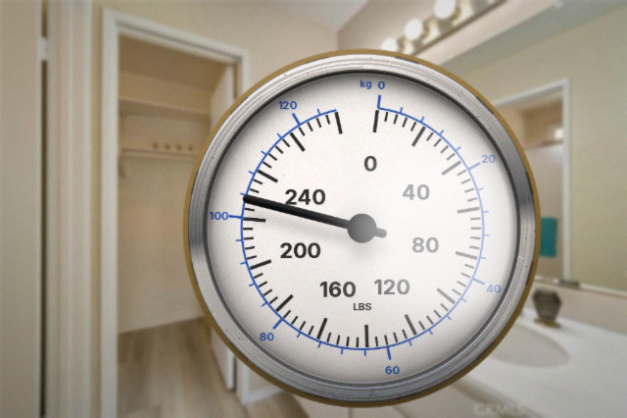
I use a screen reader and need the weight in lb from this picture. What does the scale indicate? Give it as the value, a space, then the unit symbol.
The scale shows 228 lb
